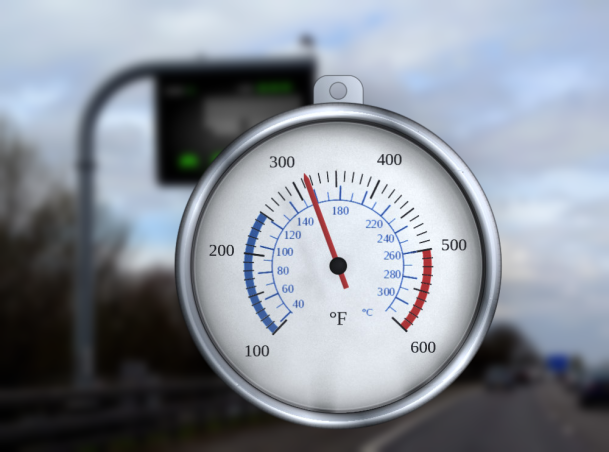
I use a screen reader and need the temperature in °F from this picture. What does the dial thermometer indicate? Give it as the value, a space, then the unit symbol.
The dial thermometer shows 315 °F
